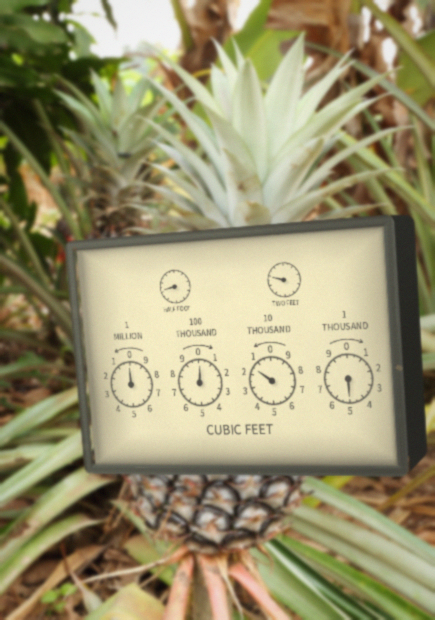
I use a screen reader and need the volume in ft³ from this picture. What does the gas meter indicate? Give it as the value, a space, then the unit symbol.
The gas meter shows 1500 ft³
